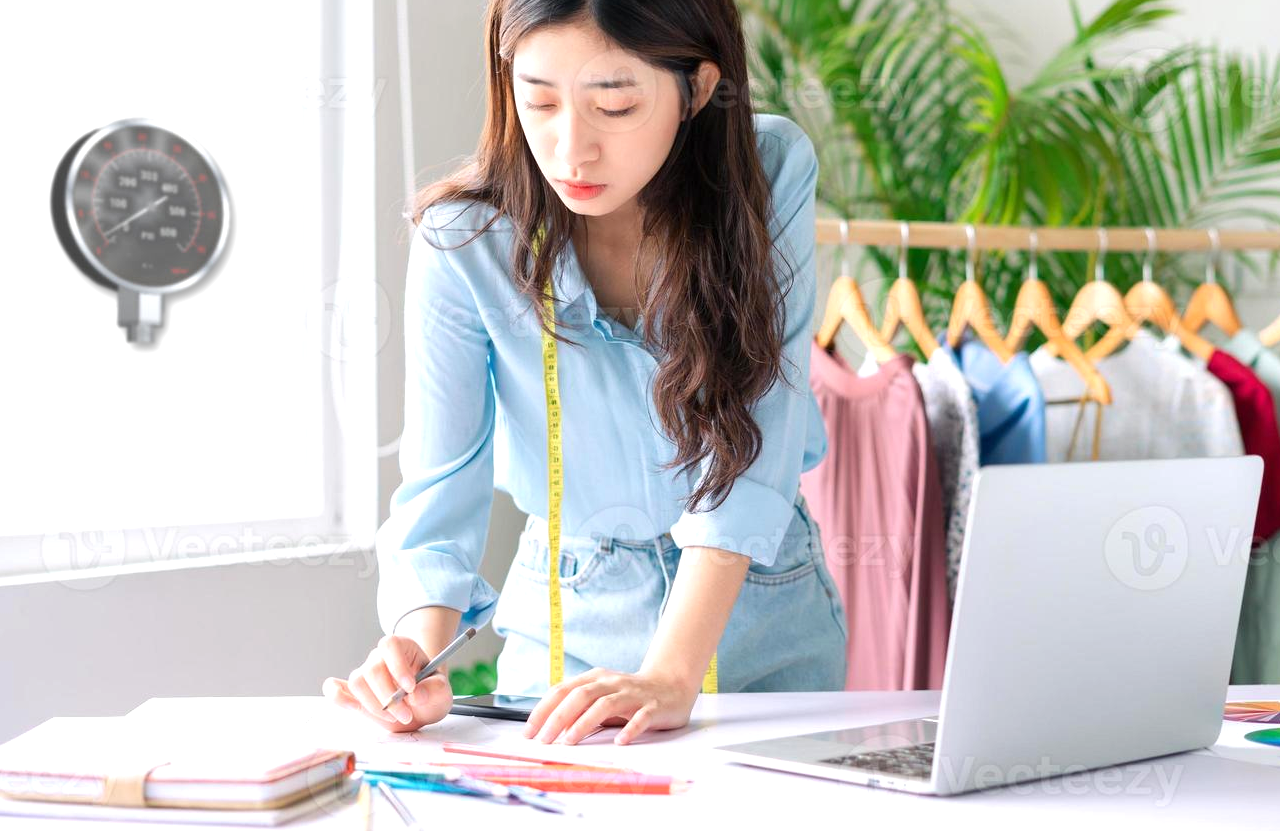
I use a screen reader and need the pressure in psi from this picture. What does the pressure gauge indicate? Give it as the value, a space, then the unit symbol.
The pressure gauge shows 20 psi
